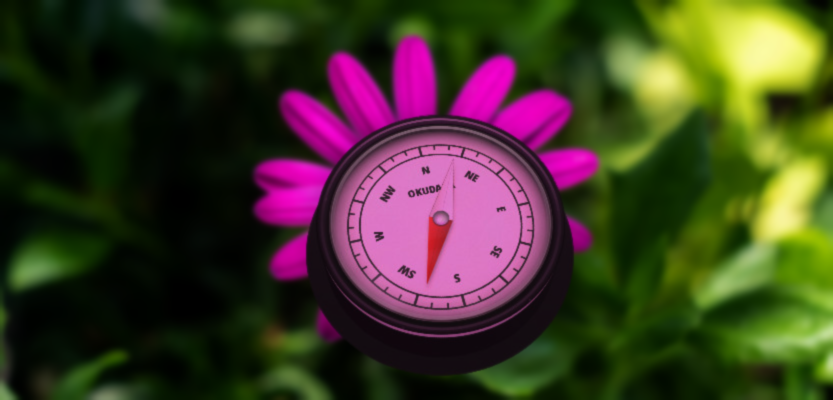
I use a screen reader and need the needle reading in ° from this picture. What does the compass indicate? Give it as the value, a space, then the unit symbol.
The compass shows 205 °
